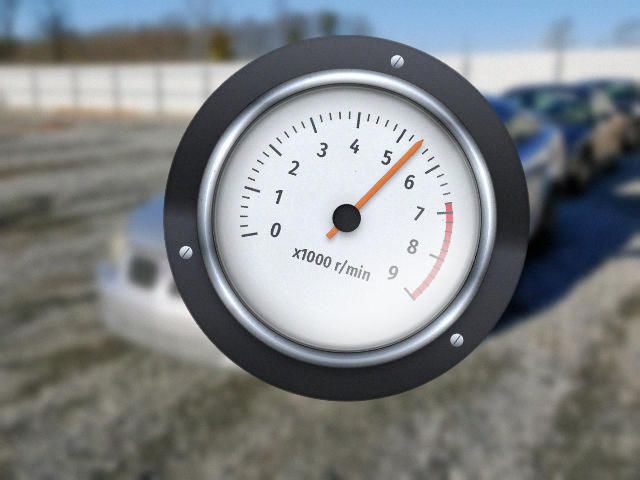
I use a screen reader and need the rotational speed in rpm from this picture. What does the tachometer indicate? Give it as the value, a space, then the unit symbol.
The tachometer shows 5400 rpm
